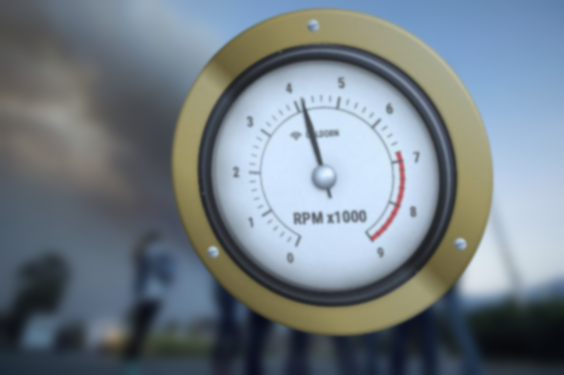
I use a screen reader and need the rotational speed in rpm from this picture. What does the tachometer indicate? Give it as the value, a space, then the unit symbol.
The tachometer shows 4200 rpm
